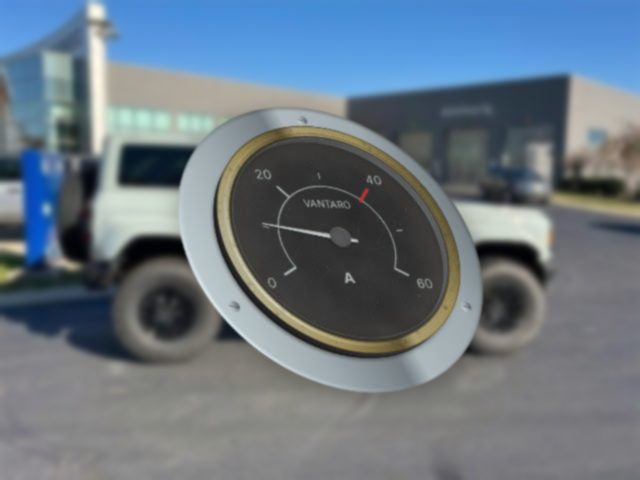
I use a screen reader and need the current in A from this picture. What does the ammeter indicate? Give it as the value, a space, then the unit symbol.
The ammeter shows 10 A
